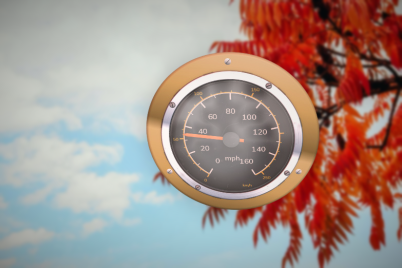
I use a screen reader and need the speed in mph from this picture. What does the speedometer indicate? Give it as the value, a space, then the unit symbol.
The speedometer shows 35 mph
